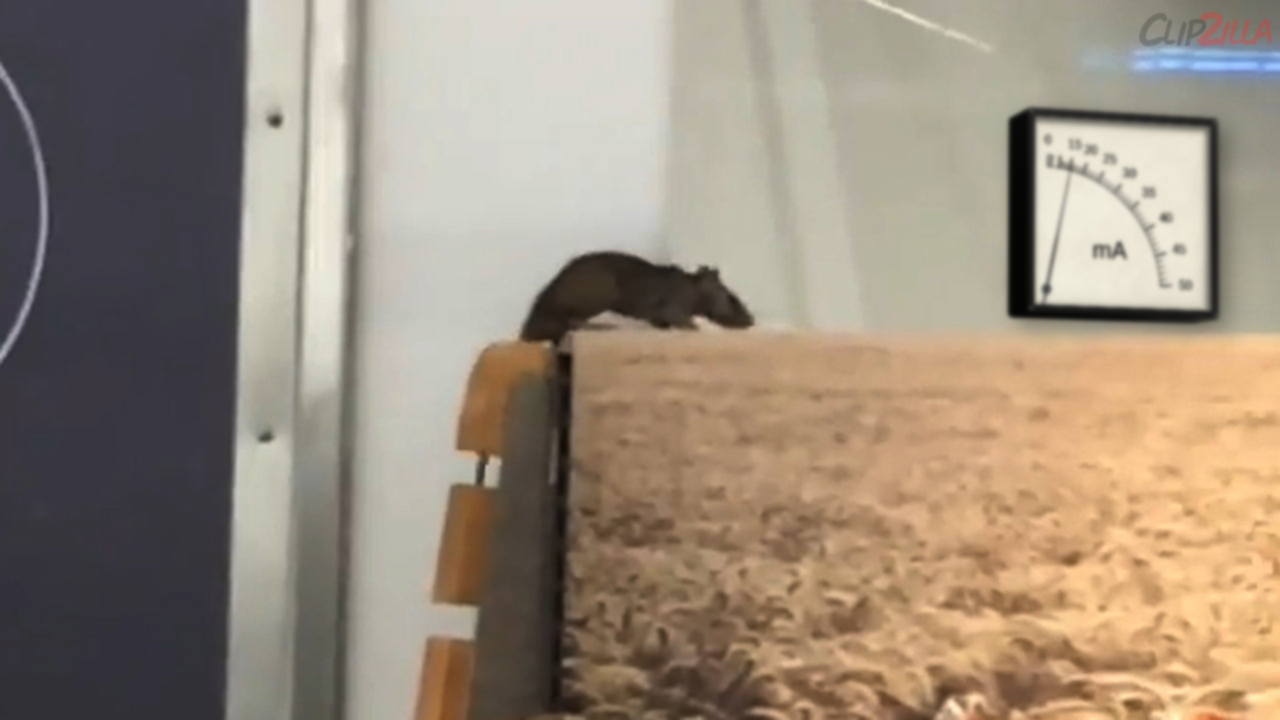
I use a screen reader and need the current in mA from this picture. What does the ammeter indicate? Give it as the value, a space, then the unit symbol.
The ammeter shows 15 mA
